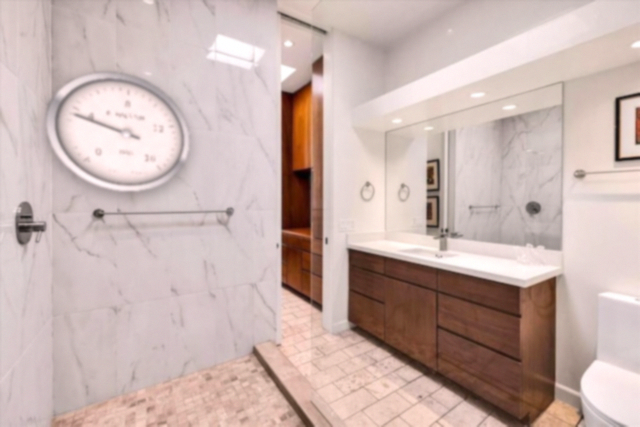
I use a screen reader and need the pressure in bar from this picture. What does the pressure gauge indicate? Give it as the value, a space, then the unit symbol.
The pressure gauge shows 3.5 bar
